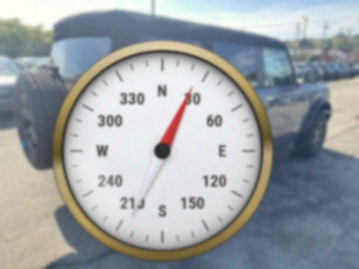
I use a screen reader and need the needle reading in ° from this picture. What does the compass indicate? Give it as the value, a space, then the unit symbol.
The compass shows 25 °
